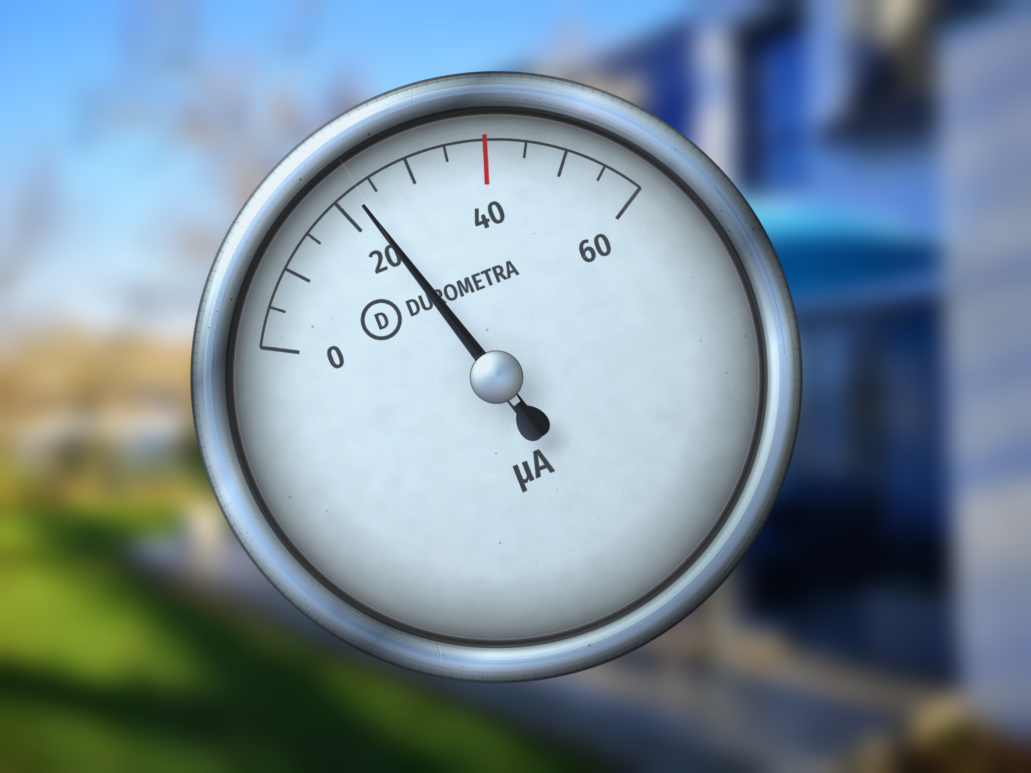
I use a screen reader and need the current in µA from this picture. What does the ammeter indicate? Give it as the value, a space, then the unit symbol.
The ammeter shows 22.5 µA
